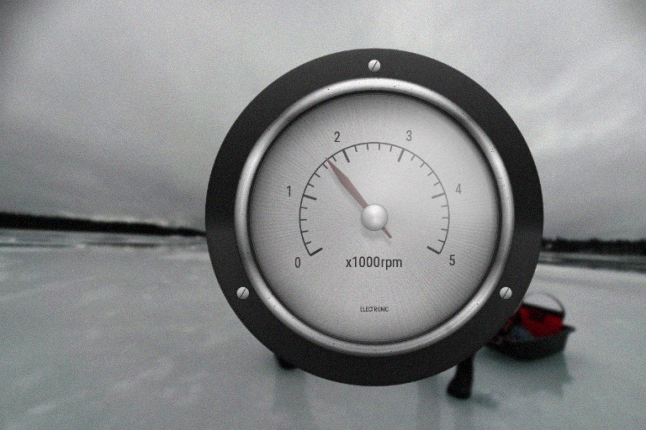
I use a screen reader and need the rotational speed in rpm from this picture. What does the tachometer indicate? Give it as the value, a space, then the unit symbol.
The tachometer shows 1700 rpm
